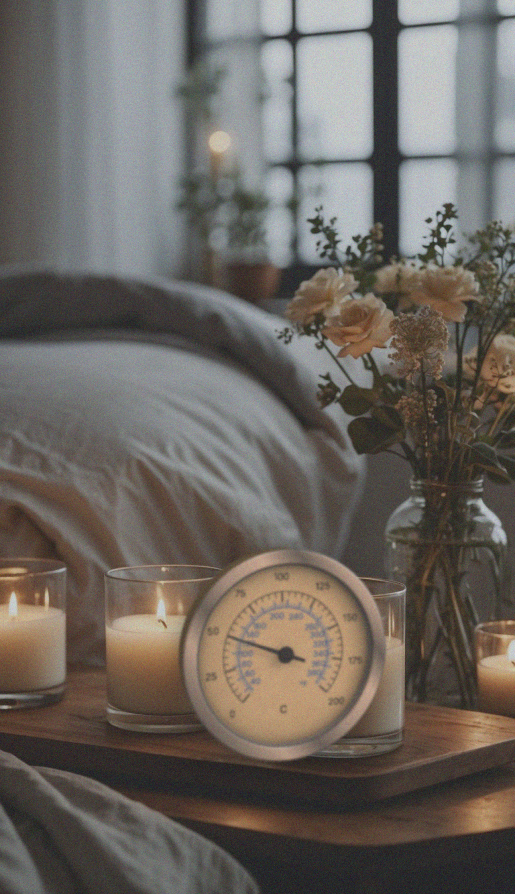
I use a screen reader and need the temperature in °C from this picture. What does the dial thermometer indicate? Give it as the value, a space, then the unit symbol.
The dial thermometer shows 50 °C
